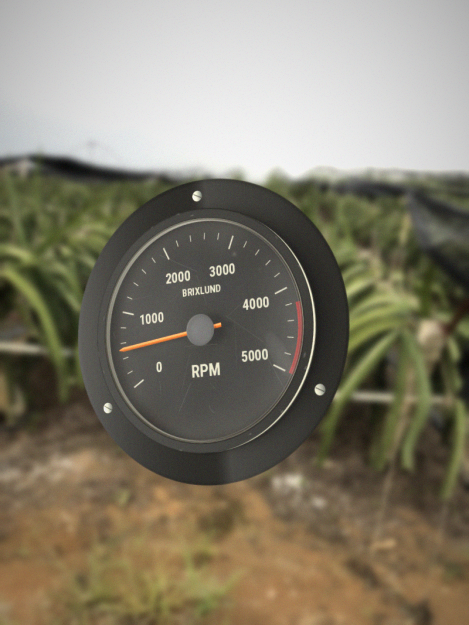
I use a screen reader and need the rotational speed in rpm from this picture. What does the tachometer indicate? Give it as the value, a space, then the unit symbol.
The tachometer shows 500 rpm
